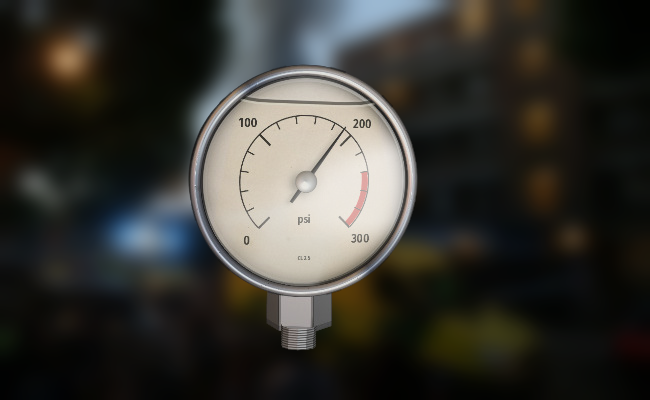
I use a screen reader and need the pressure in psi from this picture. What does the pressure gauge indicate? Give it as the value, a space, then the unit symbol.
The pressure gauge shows 190 psi
